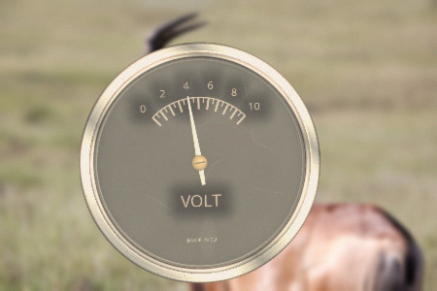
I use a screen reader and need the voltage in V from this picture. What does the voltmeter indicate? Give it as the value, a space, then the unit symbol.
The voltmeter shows 4 V
